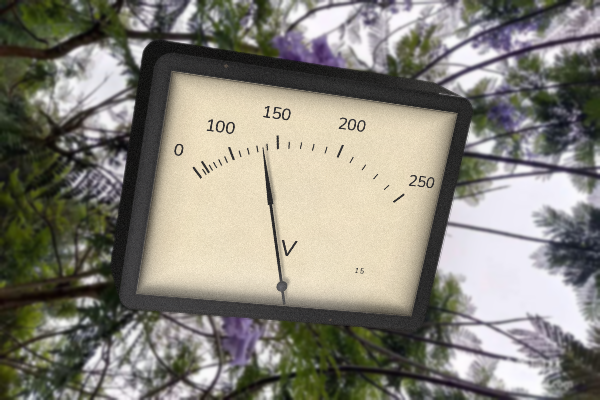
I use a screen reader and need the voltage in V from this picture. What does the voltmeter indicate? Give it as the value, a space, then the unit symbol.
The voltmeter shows 135 V
